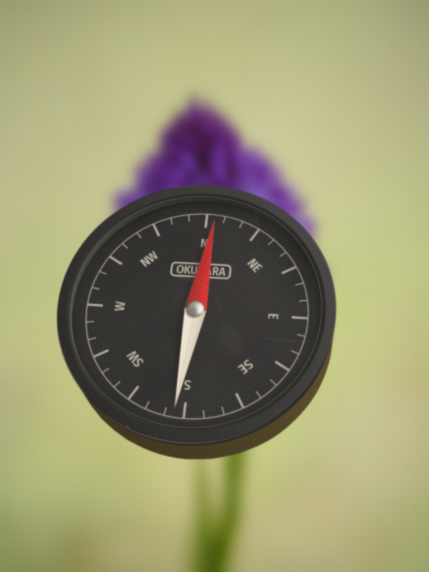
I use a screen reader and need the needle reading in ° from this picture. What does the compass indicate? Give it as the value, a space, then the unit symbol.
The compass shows 5 °
